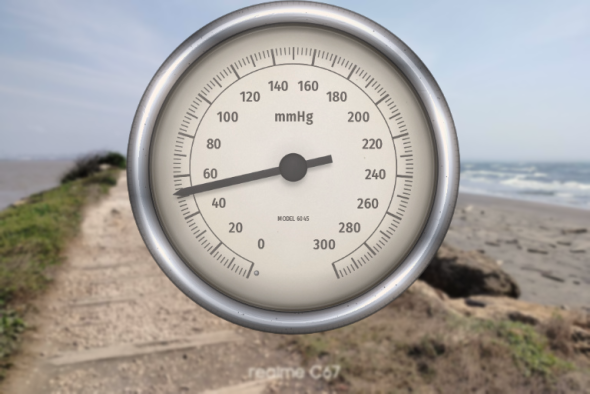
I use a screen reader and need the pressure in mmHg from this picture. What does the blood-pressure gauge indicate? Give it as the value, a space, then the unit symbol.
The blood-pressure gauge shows 52 mmHg
